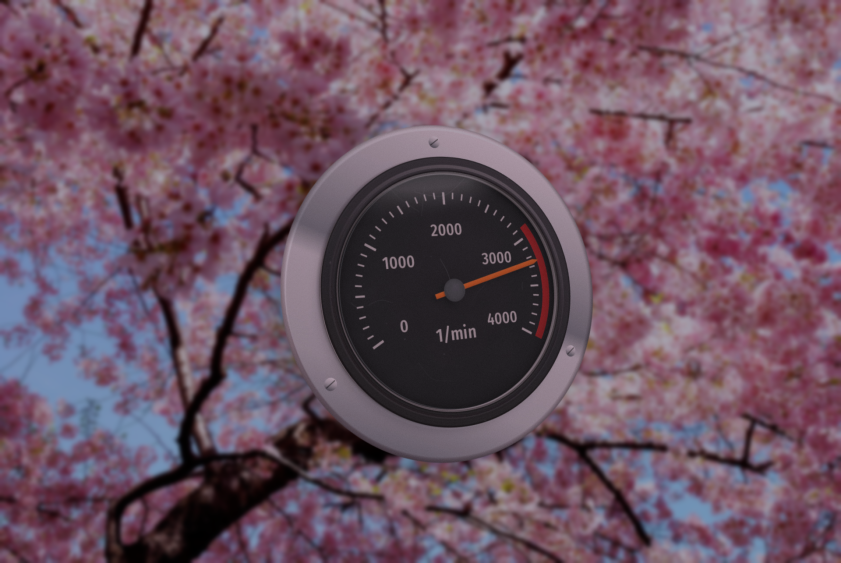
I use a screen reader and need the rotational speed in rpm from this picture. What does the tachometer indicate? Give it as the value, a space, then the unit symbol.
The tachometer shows 3250 rpm
